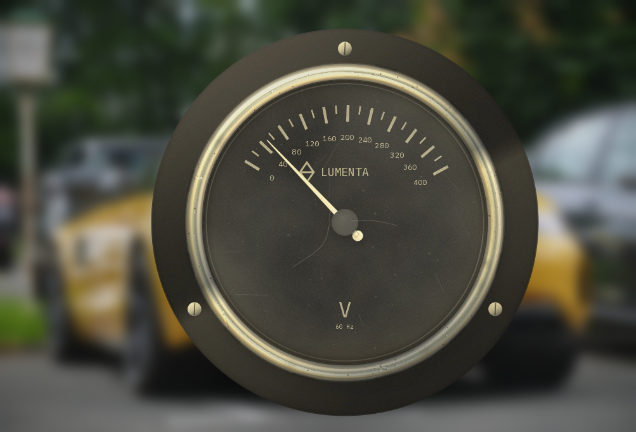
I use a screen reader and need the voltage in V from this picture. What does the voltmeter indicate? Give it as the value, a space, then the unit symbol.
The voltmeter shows 50 V
